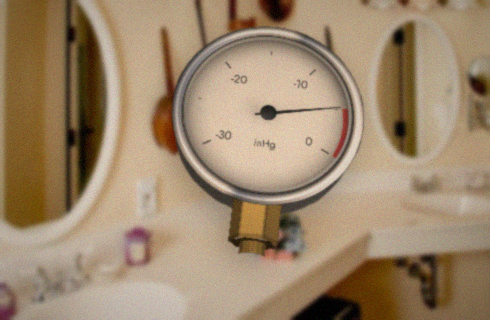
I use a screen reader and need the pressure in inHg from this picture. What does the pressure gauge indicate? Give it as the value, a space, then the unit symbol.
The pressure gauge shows -5 inHg
